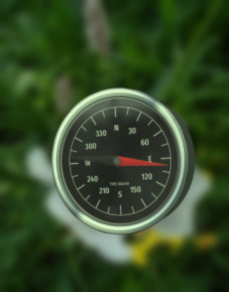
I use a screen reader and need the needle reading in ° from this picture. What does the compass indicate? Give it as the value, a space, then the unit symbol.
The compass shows 97.5 °
